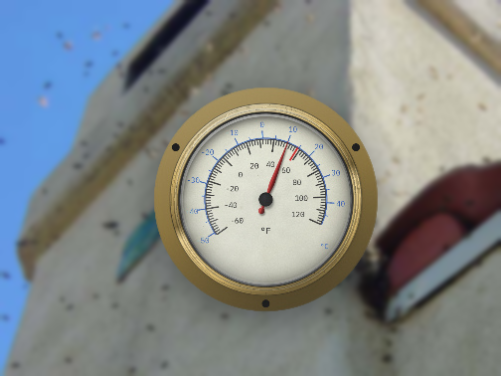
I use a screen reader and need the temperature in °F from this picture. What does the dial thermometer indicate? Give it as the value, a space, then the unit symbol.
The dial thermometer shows 50 °F
